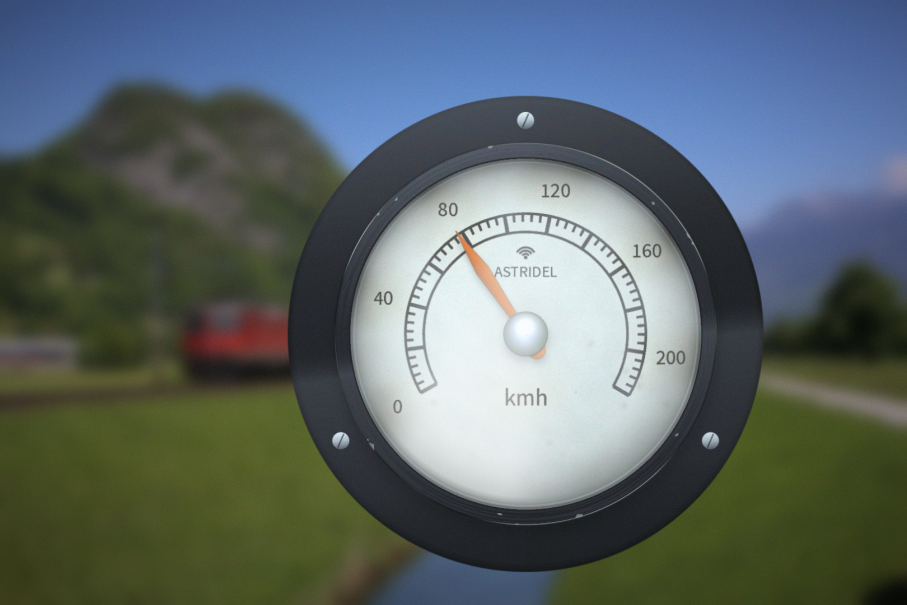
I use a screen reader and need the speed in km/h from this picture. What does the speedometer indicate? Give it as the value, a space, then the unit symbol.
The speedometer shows 78 km/h
